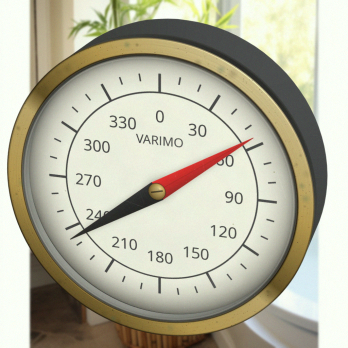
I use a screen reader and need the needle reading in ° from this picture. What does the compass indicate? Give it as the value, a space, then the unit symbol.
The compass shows 55 °
